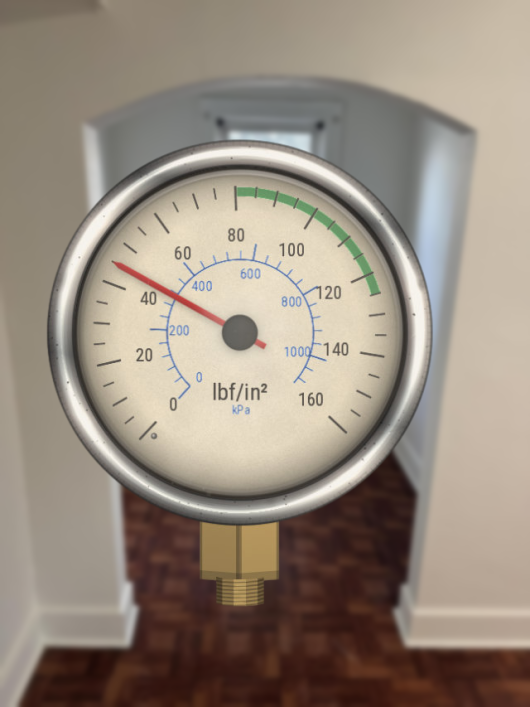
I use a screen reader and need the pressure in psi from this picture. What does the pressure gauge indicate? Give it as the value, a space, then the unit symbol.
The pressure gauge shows 45 psi
